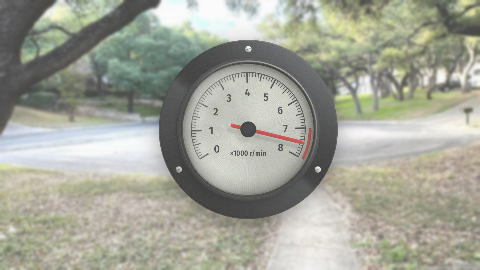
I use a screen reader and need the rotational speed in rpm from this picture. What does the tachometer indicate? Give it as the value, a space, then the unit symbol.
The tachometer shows 7500 rpm
